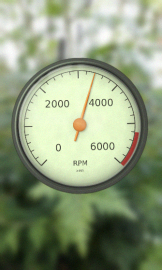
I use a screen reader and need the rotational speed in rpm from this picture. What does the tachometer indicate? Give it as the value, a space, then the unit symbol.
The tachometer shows 3400 rpm
